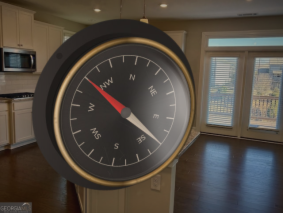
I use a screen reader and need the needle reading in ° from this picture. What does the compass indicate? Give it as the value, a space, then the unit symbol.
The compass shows 300 °
